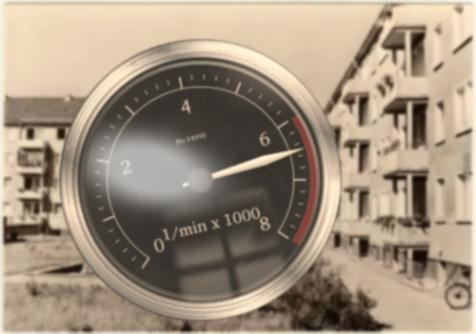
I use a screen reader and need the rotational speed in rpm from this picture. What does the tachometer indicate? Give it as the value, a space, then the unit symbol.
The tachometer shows 6500 rpm
